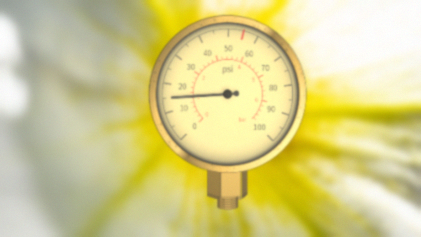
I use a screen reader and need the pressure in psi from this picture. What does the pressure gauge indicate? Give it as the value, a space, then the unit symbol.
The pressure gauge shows 15 psi
